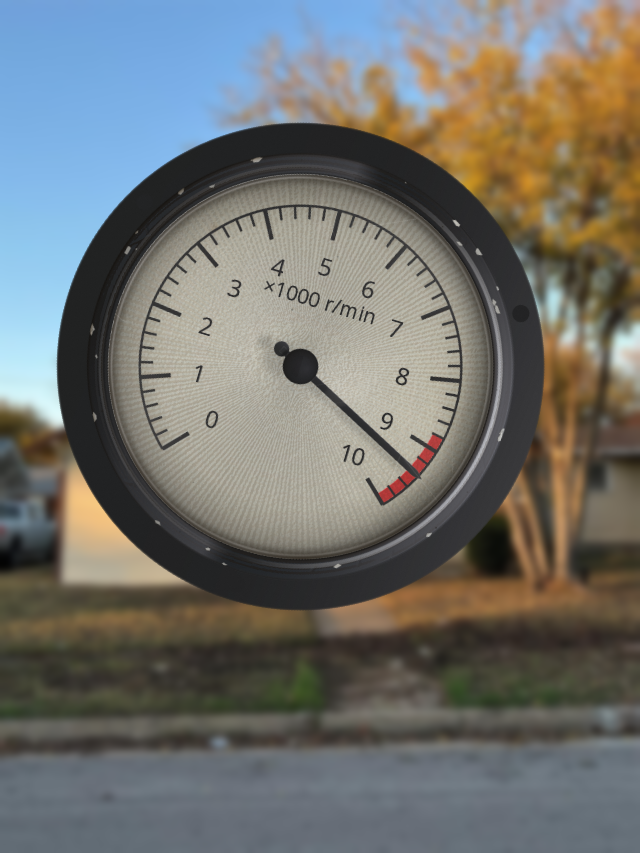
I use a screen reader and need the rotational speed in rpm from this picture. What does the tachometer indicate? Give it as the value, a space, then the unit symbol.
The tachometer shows 9400 rpm
